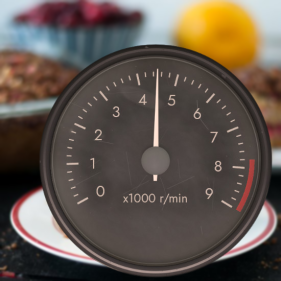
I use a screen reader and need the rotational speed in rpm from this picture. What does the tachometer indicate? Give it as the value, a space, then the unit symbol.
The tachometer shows 4500 rpm
